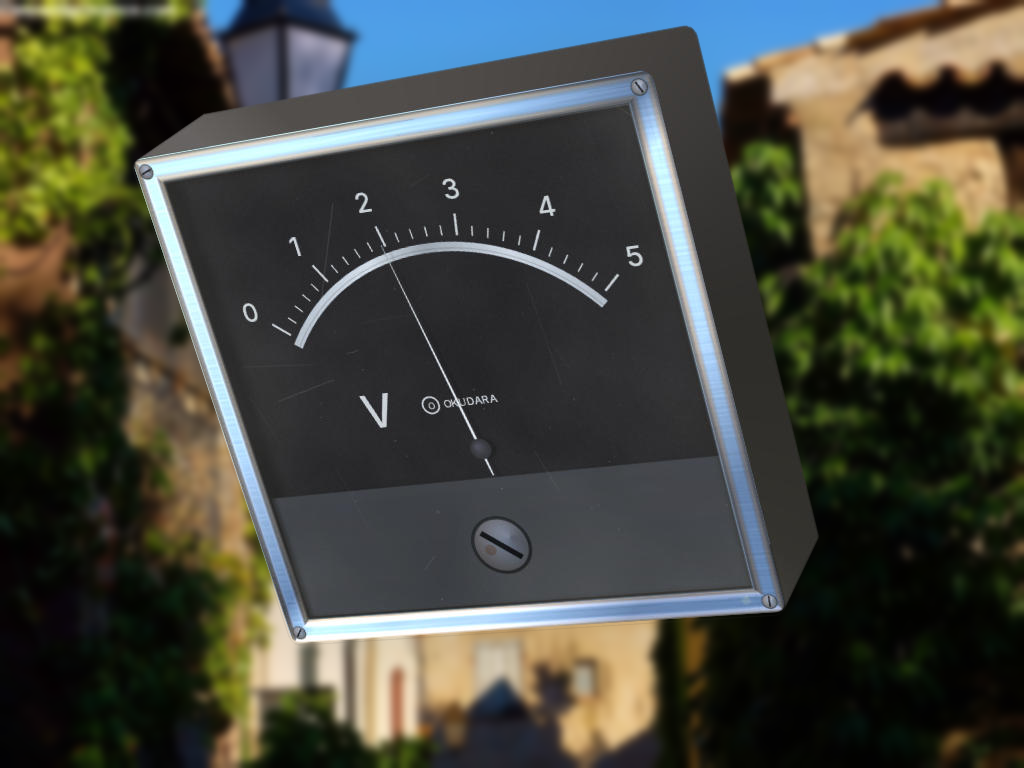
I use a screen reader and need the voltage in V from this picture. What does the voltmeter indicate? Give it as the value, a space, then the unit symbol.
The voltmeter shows 2 V
